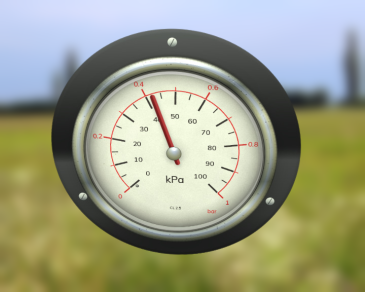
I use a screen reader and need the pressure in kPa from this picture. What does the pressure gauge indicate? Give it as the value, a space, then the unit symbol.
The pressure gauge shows 42.5 kPa
